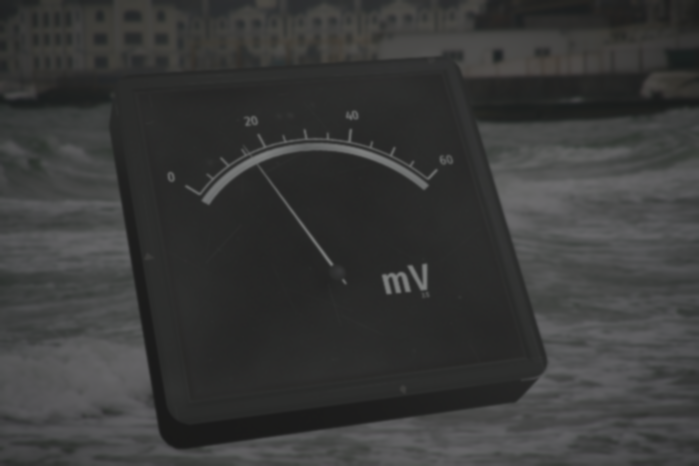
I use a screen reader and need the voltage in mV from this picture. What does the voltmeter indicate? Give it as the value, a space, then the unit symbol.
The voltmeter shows 15 mV
